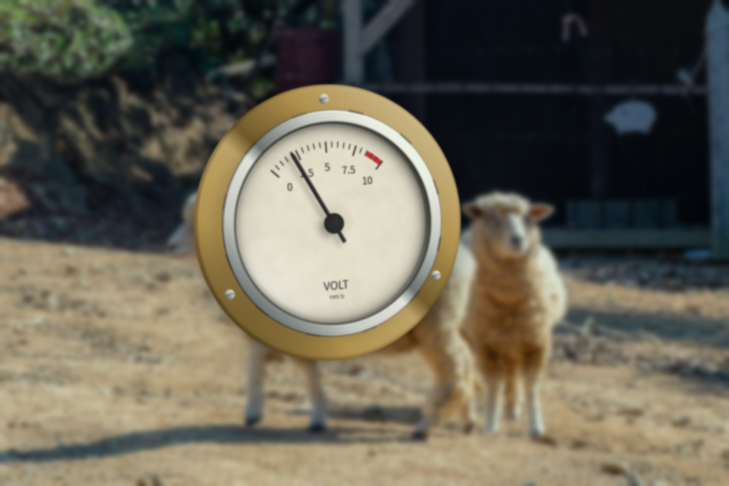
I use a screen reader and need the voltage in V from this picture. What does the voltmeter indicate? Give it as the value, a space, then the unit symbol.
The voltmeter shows 2 V
